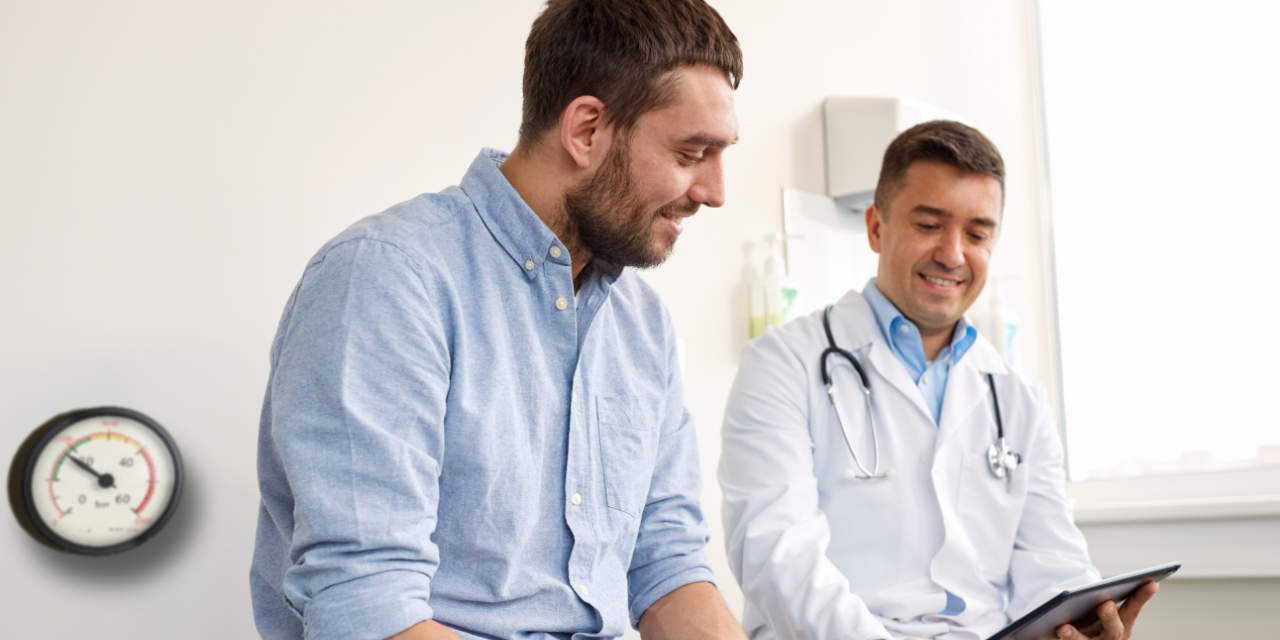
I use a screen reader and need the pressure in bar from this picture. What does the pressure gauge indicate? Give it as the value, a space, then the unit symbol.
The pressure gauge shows 17.5 bar
